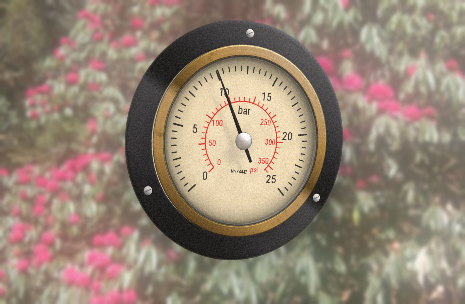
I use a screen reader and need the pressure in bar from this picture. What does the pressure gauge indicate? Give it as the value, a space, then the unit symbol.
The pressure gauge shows 10 bar
